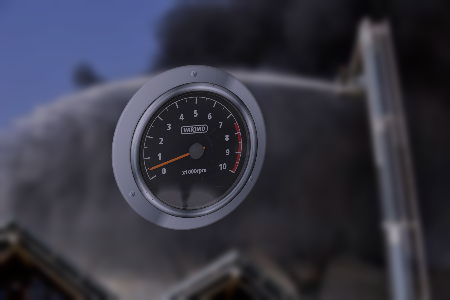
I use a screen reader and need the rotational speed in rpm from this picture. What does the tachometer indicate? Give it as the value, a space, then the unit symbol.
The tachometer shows 500 rpm
